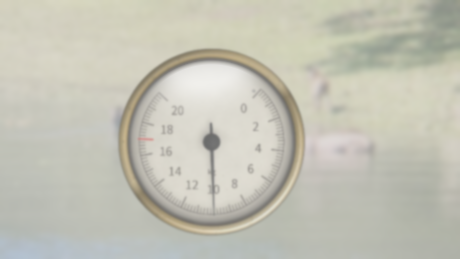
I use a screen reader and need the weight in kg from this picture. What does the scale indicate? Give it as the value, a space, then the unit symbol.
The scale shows 10 kg
